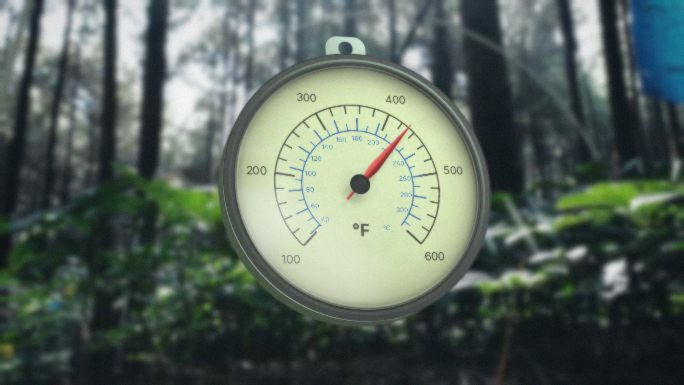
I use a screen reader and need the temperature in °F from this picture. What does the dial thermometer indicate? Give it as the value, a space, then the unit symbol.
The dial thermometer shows 430 °F
